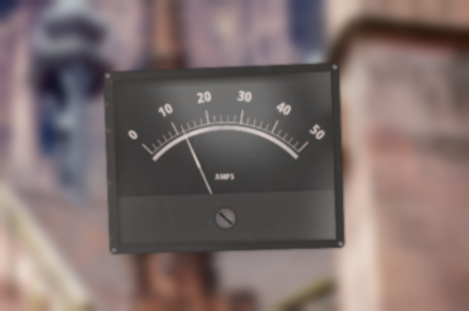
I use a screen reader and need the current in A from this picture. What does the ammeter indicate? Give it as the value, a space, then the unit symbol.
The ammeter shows 12 A
